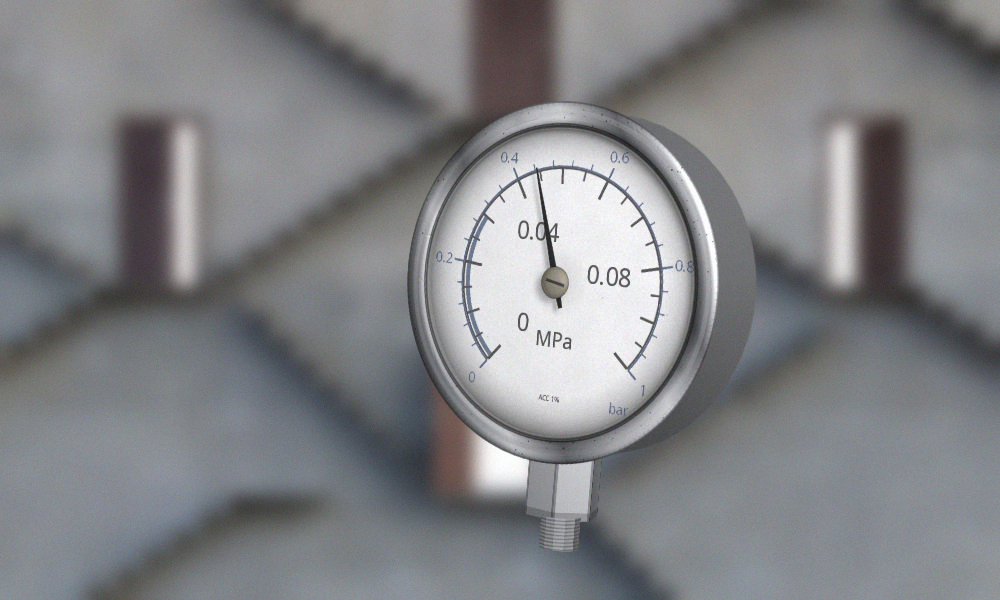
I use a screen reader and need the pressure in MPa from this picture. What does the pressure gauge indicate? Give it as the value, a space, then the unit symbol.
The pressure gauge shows 0.045 MPa
